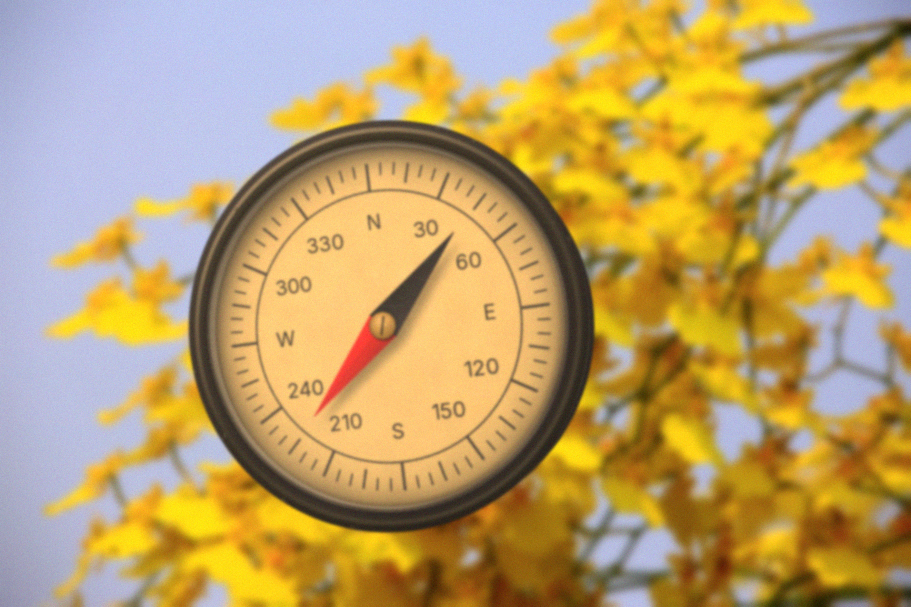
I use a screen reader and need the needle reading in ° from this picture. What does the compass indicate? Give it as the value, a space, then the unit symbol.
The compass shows 225 °
